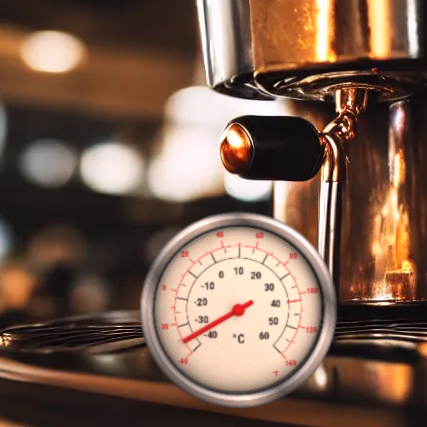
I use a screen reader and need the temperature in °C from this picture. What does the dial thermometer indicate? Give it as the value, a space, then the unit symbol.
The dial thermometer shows -35 °C
